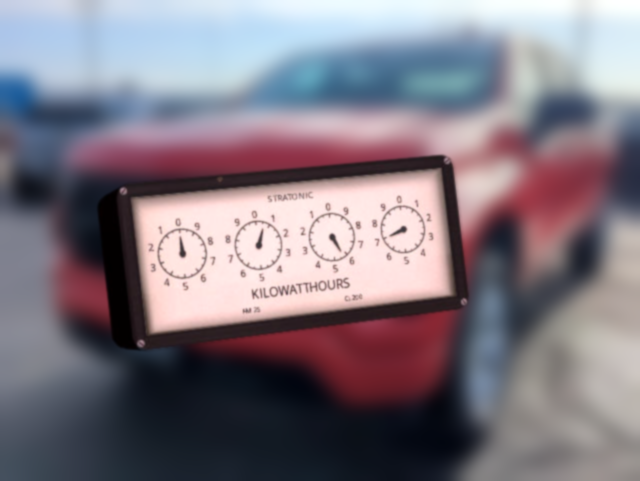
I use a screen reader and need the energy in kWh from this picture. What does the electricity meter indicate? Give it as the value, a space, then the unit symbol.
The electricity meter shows 57 kWh
